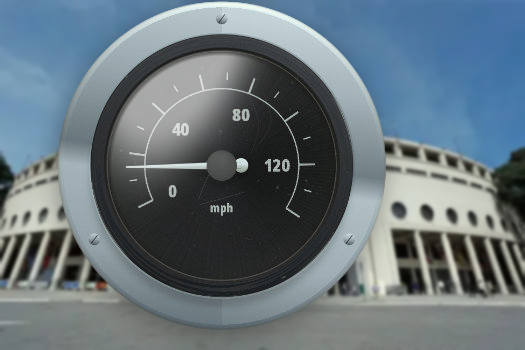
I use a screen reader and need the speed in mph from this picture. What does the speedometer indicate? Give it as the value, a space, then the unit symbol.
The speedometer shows 15 mph
